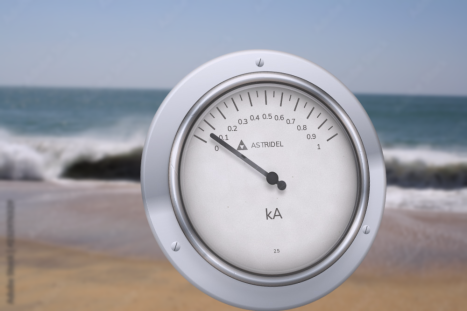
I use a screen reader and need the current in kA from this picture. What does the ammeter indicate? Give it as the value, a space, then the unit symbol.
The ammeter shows 0.05 kA
